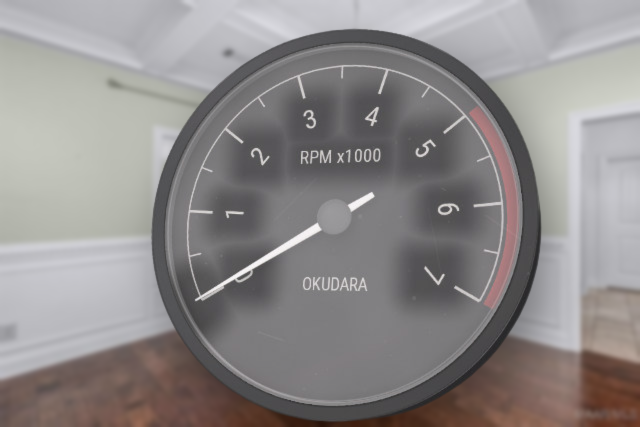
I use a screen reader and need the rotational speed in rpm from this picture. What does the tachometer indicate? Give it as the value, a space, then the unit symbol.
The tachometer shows 0 rpm
